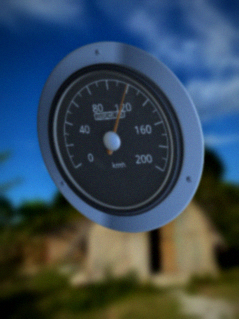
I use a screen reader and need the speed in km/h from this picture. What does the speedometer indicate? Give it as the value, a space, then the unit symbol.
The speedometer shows 120 km/h
